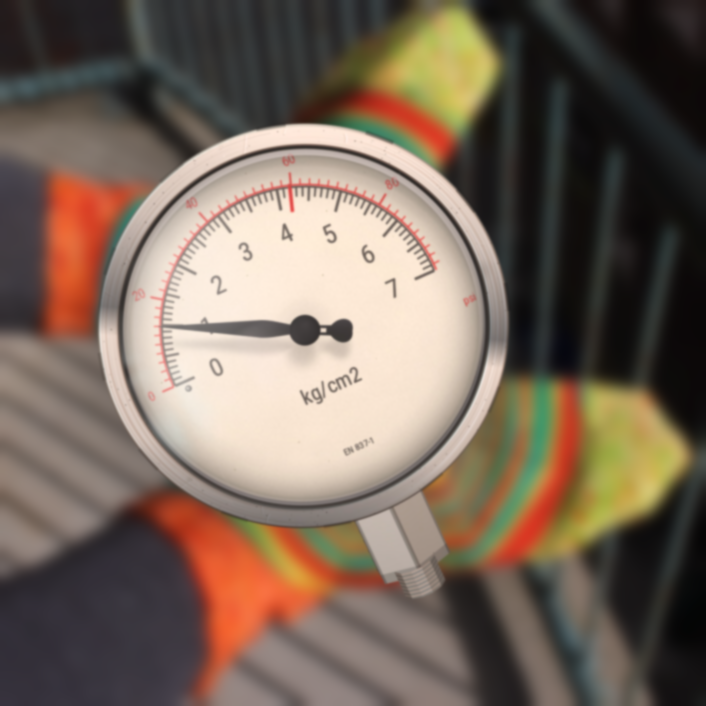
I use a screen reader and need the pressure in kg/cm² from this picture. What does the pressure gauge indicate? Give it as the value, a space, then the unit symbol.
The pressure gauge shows 1 kg/cm²
